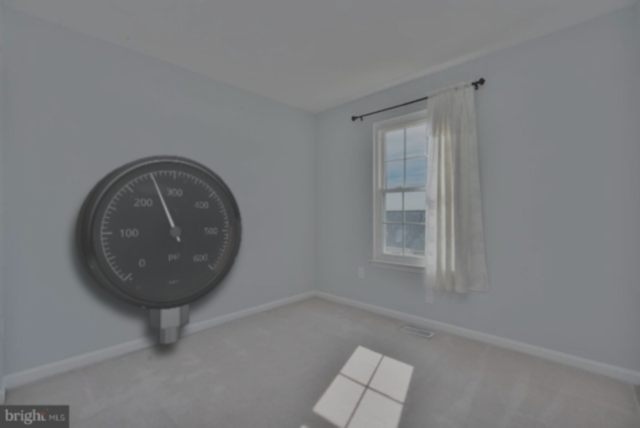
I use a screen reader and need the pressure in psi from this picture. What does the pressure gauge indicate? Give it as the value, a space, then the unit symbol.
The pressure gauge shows 250 psi
